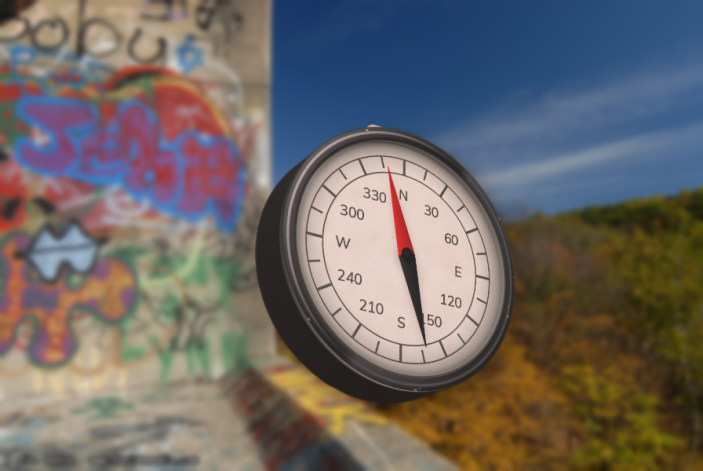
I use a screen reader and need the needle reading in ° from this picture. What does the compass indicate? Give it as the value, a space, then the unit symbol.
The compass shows 345 °
